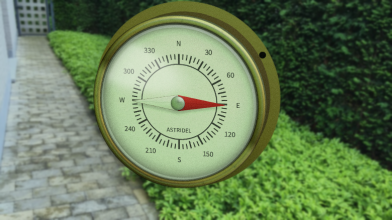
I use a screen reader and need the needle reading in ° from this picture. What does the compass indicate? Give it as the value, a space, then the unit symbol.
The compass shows 90 °
